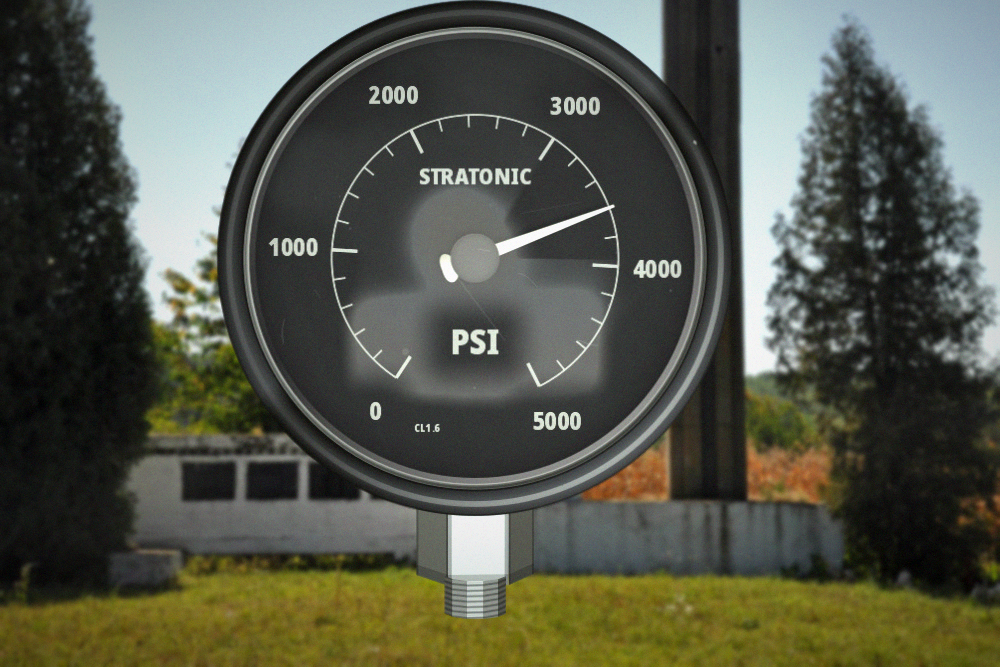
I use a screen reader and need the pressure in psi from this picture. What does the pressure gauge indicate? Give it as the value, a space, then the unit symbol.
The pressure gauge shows 3600 psi
